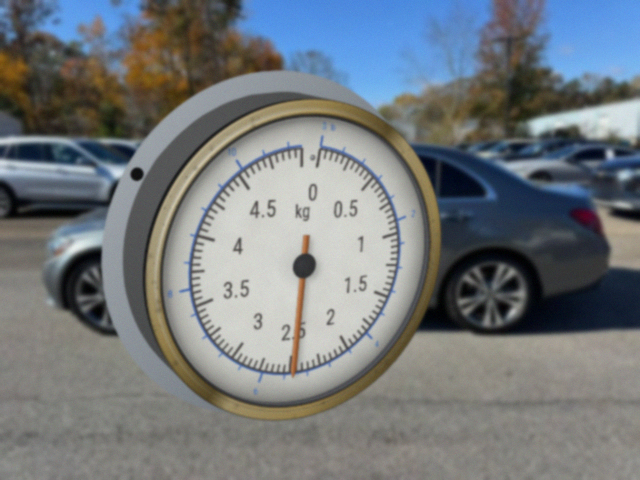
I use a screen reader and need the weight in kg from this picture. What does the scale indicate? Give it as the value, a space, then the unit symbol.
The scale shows 2.5 kg
